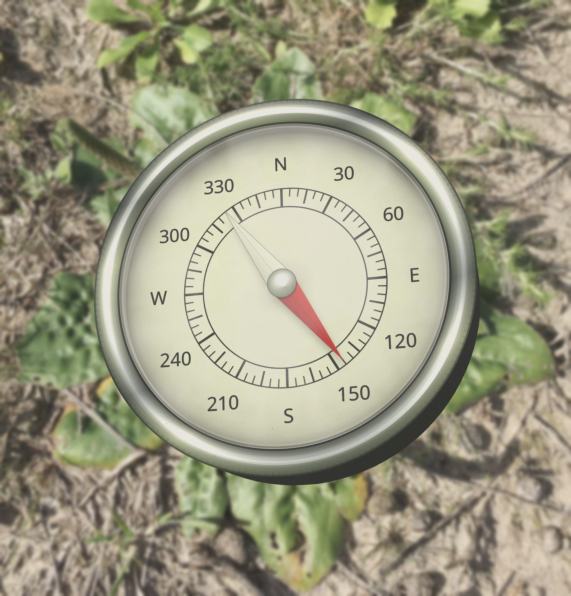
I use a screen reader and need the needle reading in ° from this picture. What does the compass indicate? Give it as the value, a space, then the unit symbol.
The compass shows 145 °
